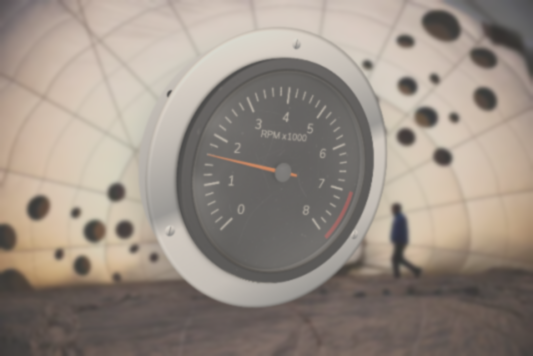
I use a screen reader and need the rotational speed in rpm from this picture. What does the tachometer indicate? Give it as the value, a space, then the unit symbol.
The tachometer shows 1600 rpm
